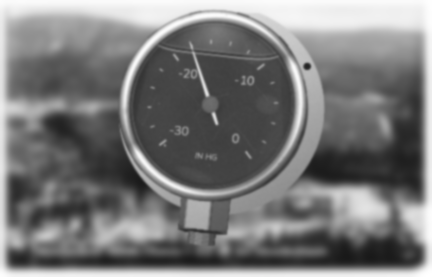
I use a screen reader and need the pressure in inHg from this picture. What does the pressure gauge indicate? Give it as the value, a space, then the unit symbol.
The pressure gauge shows -18 inHg
